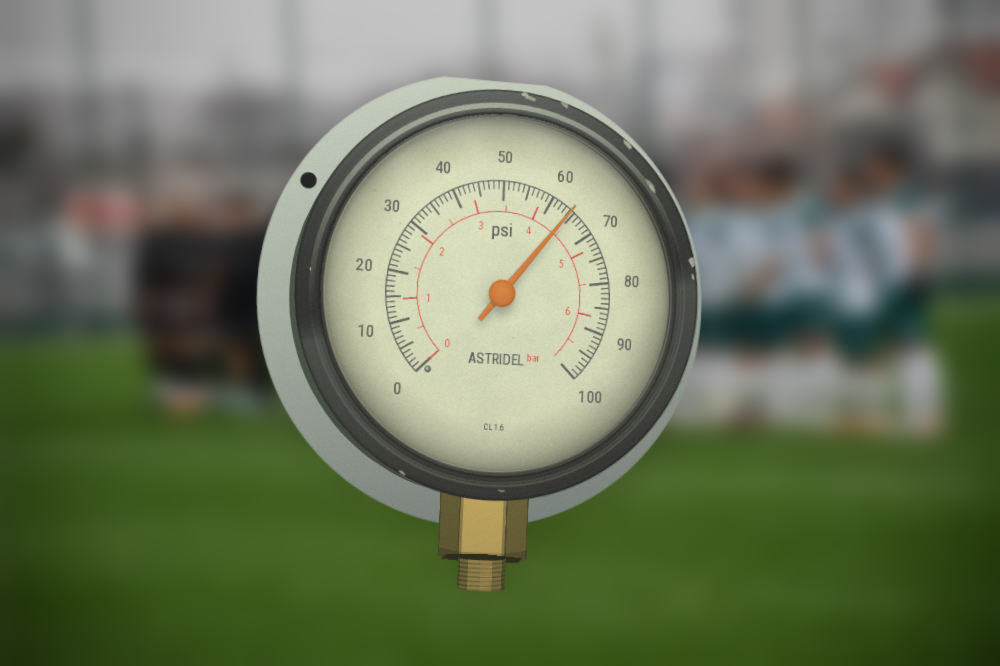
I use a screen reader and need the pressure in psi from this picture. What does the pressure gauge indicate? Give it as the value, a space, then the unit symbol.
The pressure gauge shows 64 psi
